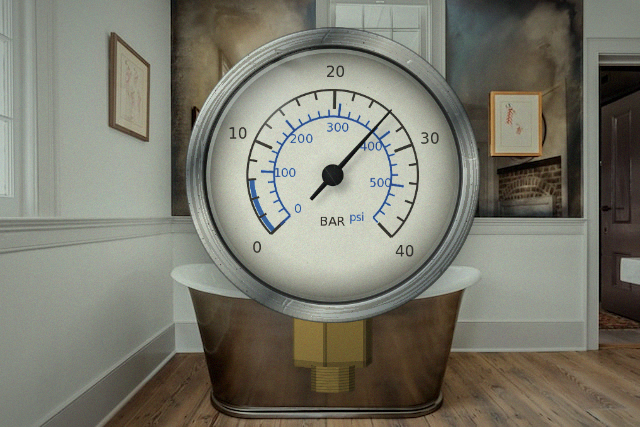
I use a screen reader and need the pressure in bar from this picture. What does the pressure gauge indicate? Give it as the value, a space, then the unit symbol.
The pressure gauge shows 26 bar
